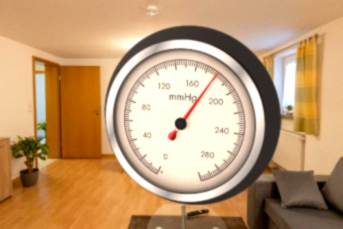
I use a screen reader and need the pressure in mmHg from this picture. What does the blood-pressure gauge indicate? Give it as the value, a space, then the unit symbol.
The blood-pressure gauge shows 180 mmHg
